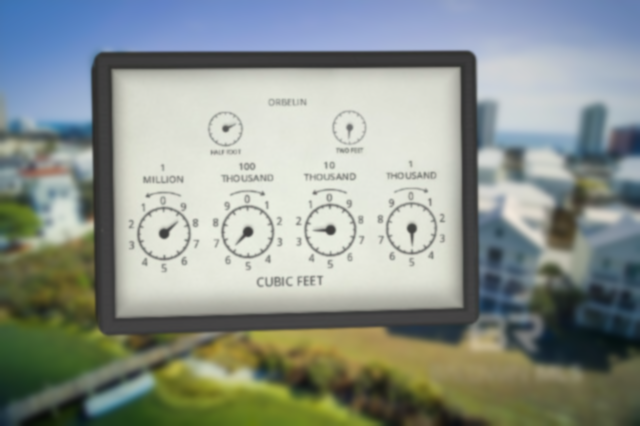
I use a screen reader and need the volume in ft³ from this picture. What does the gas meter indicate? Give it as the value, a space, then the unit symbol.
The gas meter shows 862500 ft³
